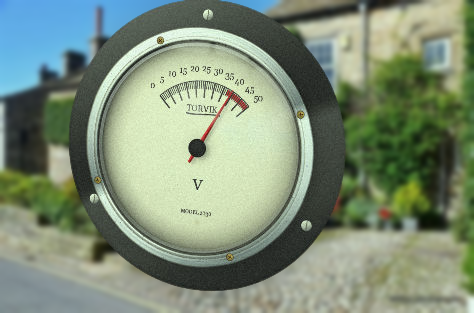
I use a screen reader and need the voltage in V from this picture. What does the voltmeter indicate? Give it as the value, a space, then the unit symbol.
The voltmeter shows 40 V
